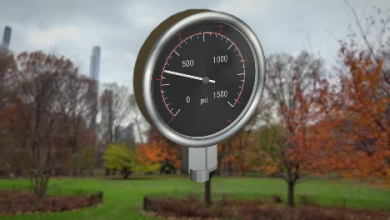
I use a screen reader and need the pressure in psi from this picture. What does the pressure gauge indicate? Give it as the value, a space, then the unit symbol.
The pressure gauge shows 350 psi
